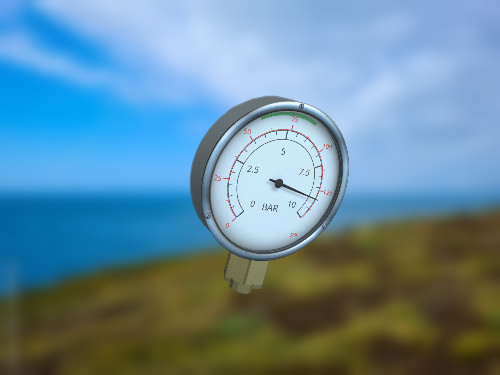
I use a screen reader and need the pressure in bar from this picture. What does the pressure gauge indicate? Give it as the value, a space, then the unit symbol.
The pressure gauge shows 9 bar
